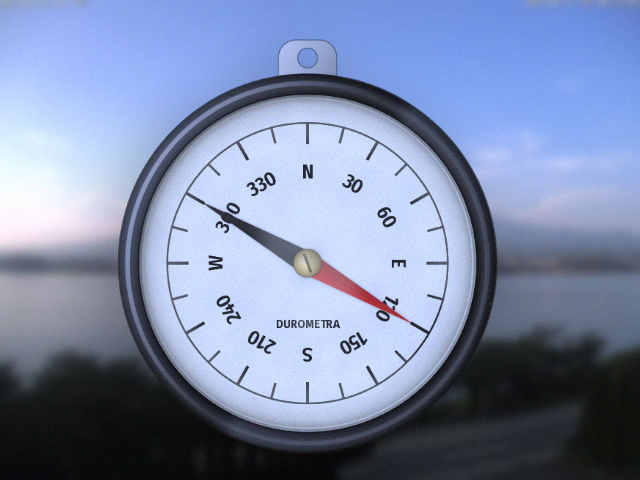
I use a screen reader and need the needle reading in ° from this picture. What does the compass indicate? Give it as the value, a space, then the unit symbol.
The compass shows 120 °
